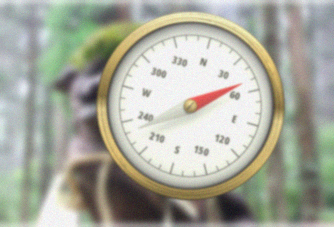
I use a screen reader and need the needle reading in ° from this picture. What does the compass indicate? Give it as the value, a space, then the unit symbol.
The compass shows 50 °
